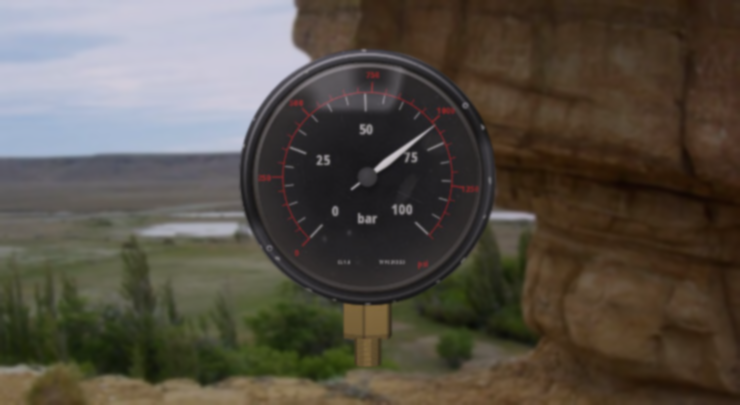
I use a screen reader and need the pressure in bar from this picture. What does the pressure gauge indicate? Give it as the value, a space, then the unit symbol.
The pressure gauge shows 70 bar
